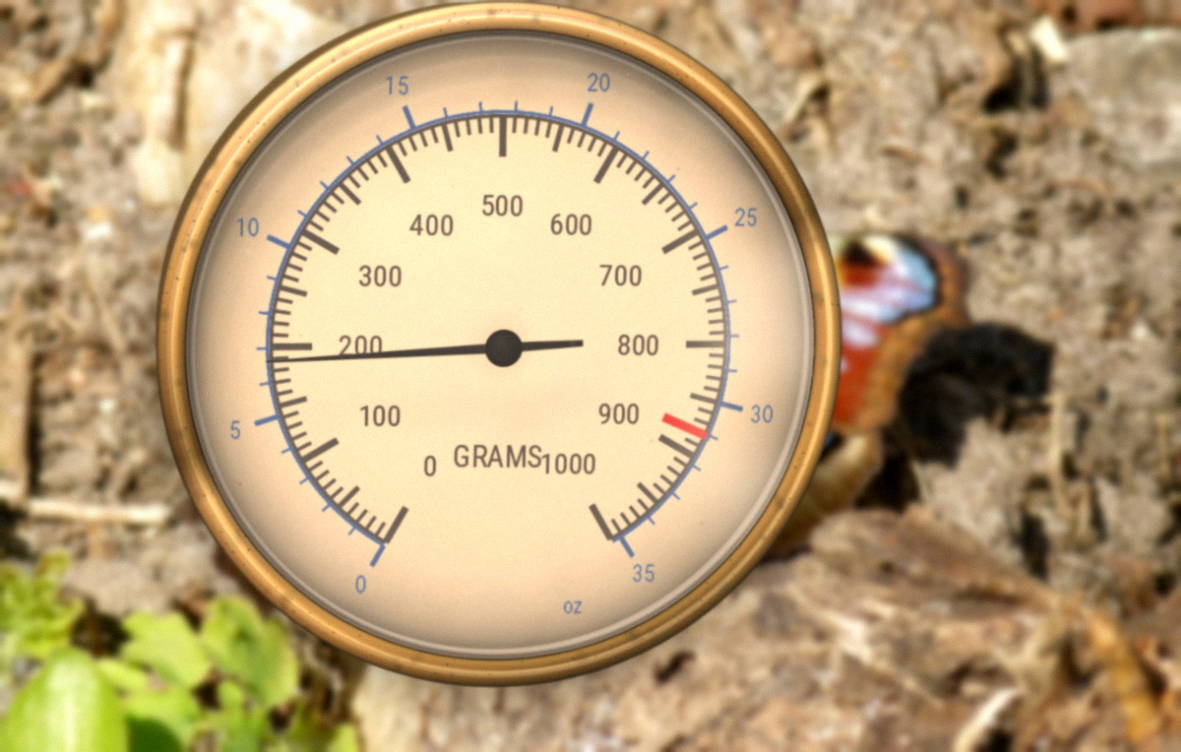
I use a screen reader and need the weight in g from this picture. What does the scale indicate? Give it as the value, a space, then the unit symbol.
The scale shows 190 g
